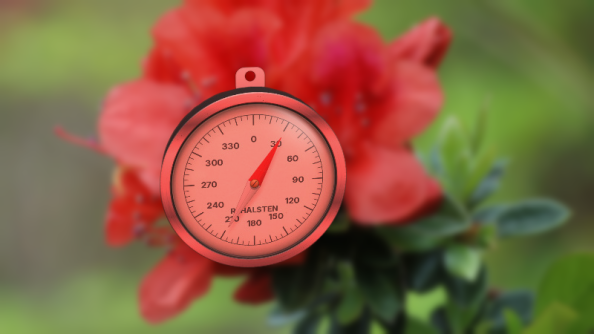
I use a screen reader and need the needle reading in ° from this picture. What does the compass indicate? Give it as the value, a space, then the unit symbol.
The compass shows 30 °
